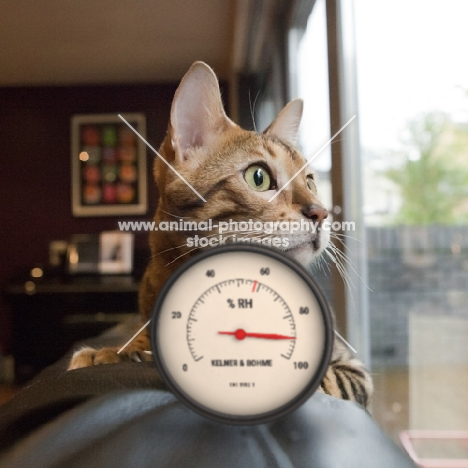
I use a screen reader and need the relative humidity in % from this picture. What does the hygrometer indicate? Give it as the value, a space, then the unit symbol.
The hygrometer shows 90 %
